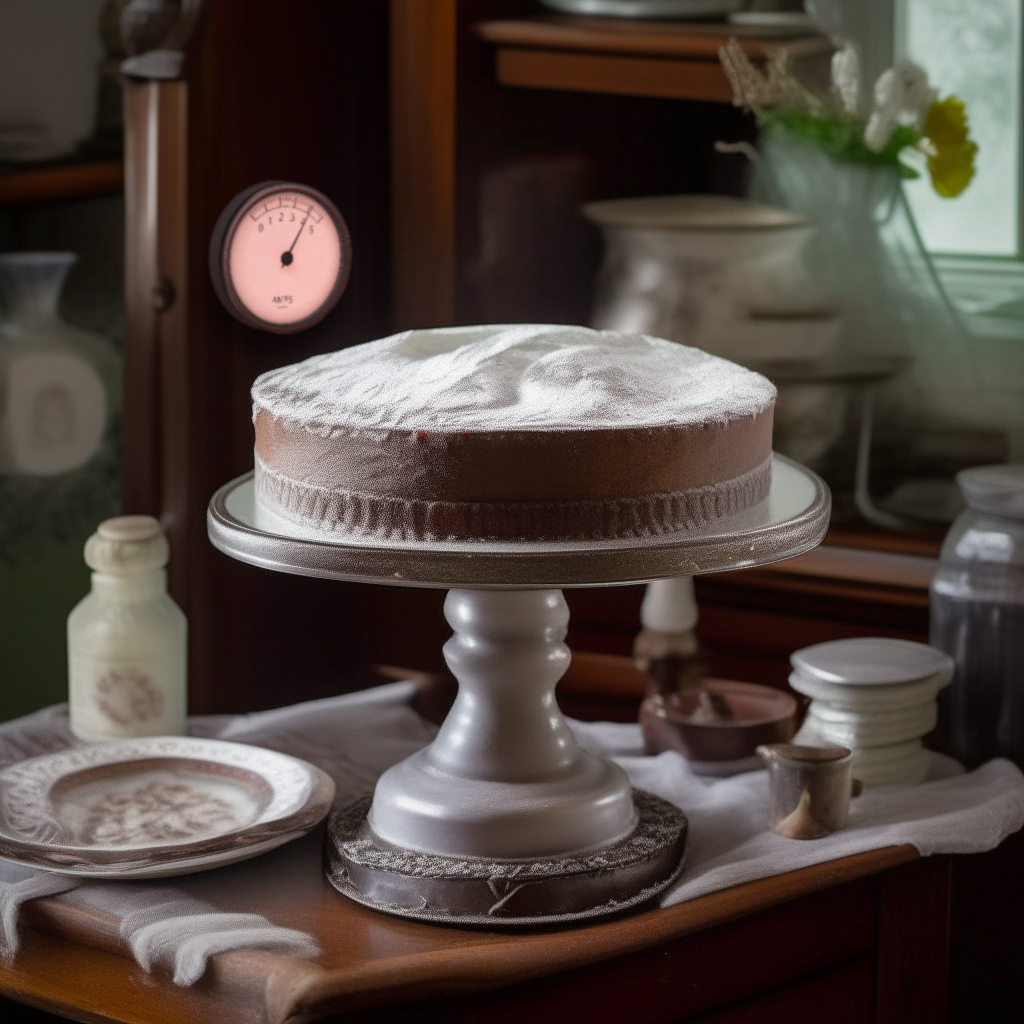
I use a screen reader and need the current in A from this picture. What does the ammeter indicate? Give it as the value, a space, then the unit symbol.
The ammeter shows 4 A
